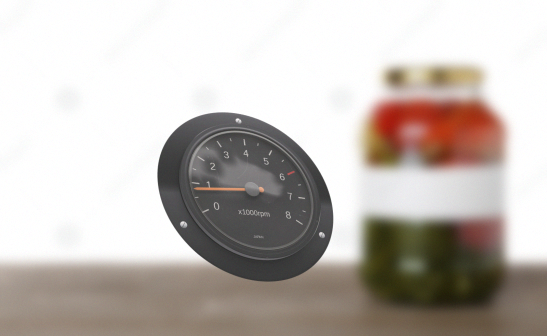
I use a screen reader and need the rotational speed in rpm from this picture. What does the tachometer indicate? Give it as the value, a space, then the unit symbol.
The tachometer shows 750 rpm
